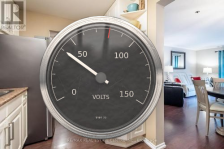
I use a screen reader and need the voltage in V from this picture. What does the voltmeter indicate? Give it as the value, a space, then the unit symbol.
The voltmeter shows 40 V
